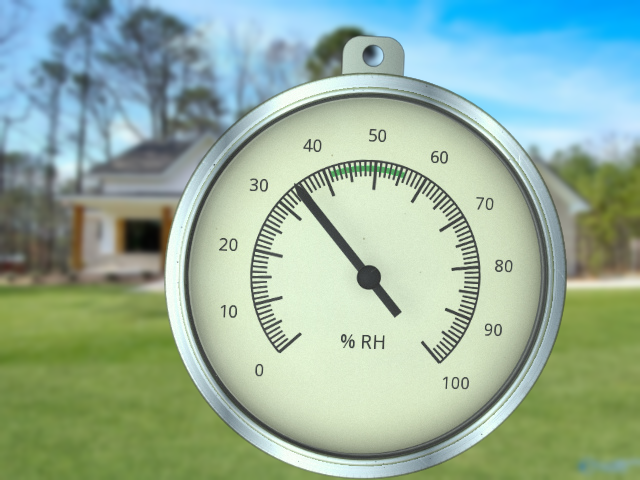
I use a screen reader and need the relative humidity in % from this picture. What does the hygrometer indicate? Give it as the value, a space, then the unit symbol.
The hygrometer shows 34 %
